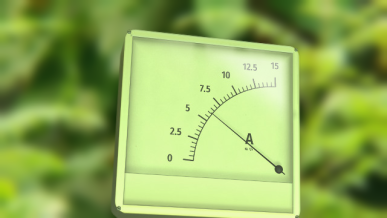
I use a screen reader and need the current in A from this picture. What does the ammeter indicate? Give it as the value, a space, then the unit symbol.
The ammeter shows 6 A
